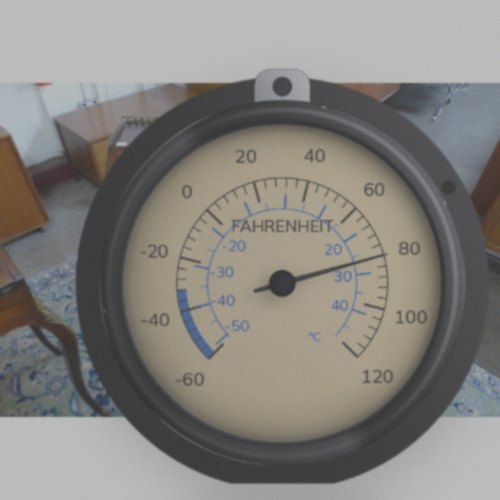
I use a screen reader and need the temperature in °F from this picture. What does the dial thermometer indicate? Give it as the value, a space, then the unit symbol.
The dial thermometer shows 80 °F
